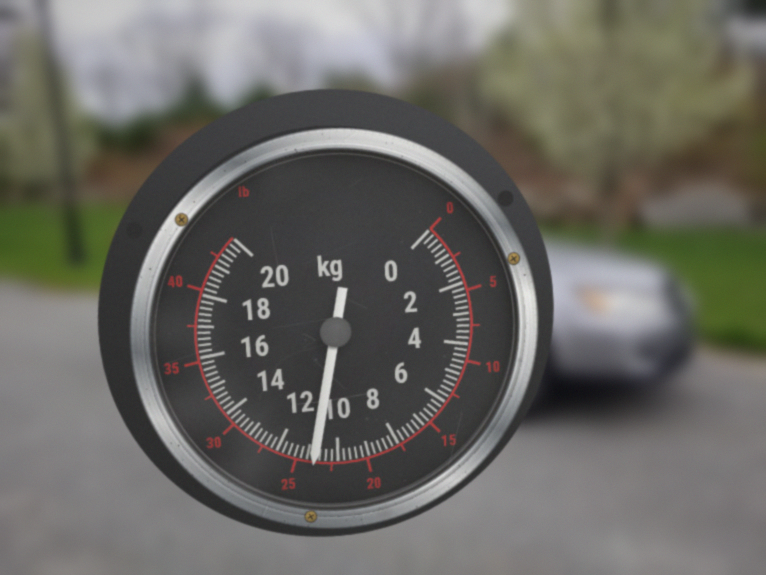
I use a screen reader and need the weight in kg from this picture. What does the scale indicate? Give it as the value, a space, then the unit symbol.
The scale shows 10.8 kg
